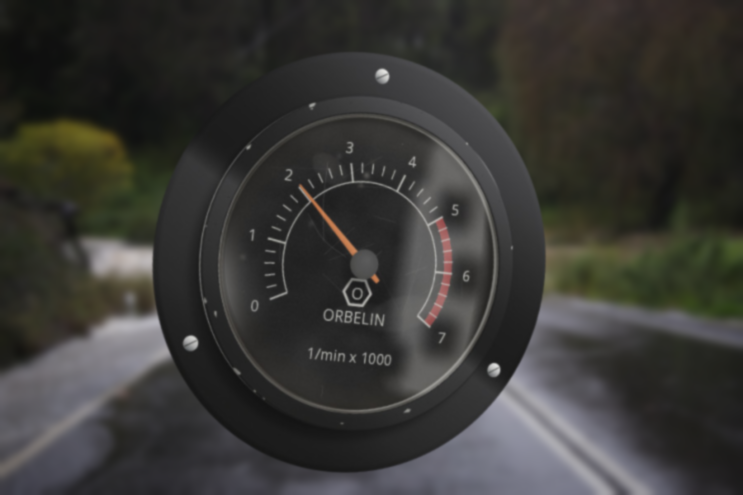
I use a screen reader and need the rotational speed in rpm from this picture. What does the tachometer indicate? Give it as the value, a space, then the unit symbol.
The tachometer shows 2000 rpm
